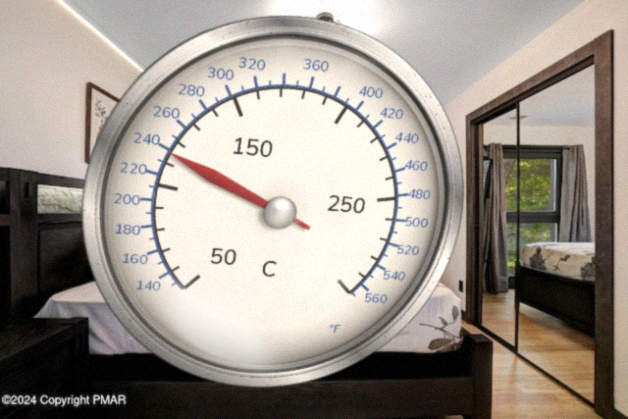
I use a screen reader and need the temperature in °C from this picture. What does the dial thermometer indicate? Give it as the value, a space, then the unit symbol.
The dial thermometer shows 115 °C
